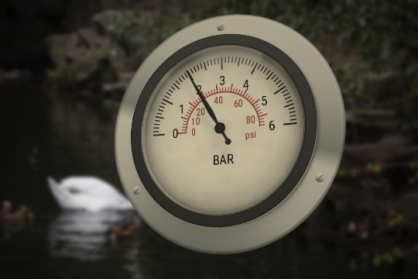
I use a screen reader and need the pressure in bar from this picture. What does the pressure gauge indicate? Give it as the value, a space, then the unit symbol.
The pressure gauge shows 2 bar
